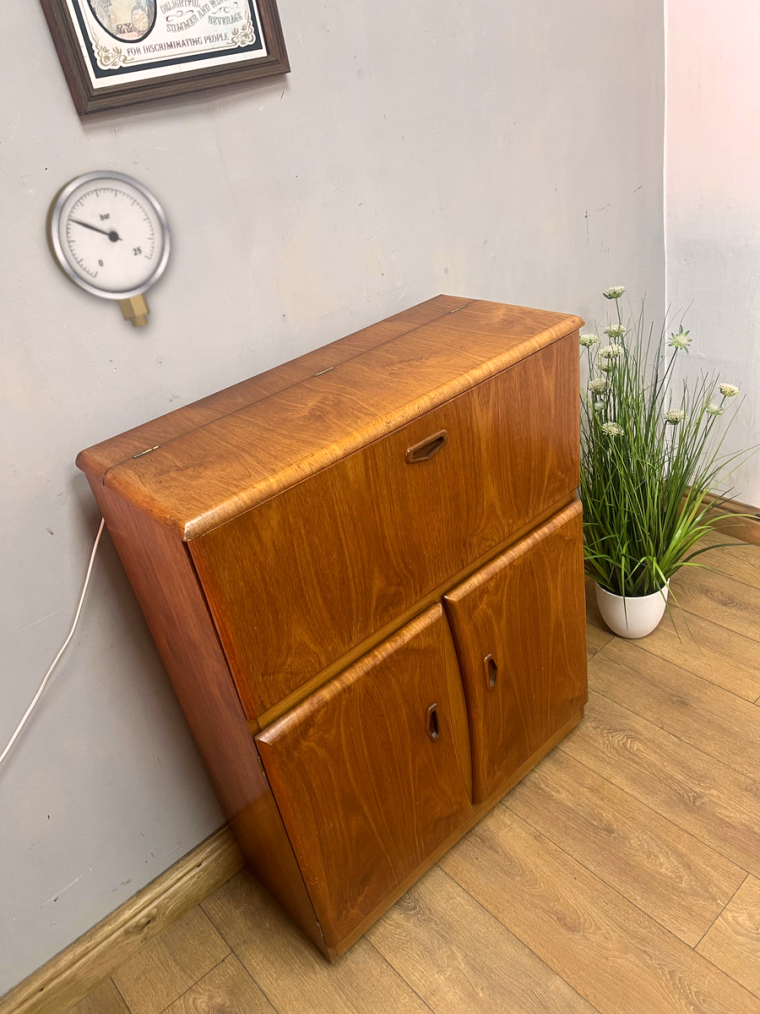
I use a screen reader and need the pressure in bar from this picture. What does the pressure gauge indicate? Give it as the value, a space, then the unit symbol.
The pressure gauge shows 7.5 bar
